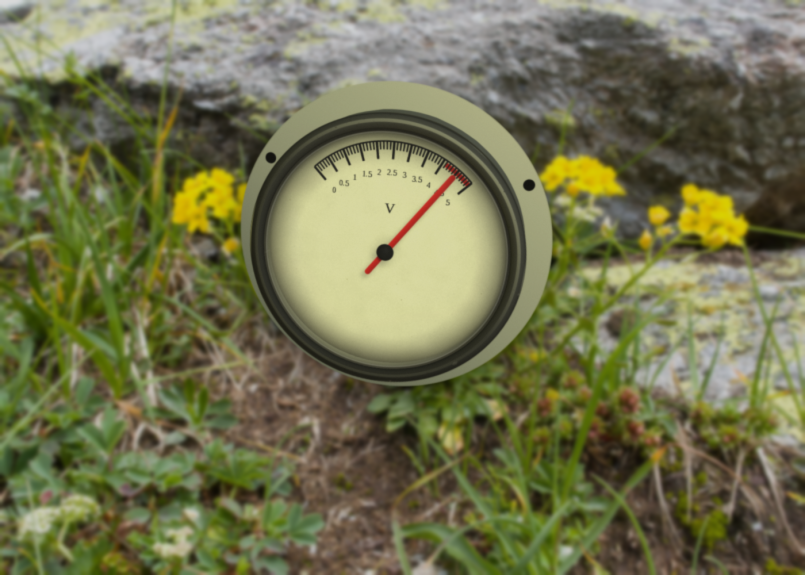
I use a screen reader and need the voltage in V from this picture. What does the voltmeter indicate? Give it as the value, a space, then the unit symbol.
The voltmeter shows 4.5 V
